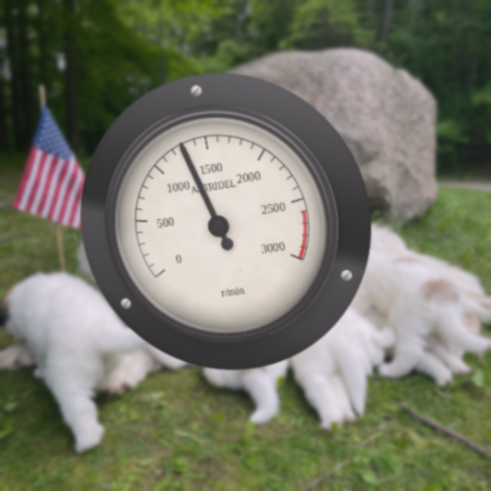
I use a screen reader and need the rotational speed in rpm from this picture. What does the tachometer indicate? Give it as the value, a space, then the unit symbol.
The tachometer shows 1300 rpm
